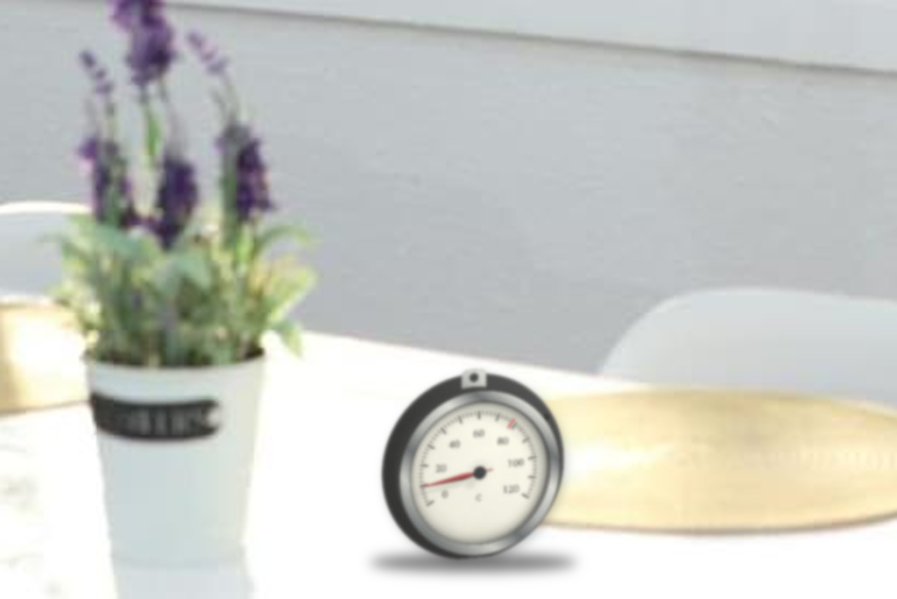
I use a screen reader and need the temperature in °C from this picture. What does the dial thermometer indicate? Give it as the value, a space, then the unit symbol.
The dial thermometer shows 10 °C
